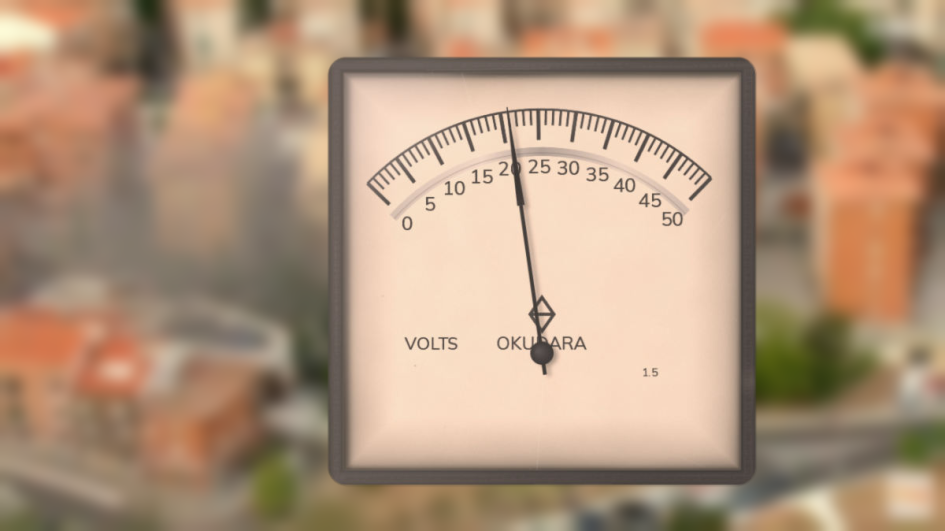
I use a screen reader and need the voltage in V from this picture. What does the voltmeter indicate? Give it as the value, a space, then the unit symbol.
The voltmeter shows 21 V
